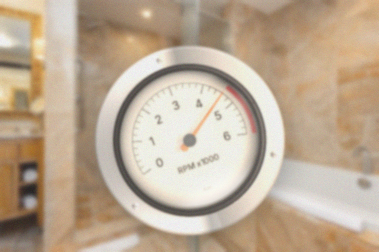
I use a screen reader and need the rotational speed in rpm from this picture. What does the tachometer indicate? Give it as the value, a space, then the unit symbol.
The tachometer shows 4600 rpm
